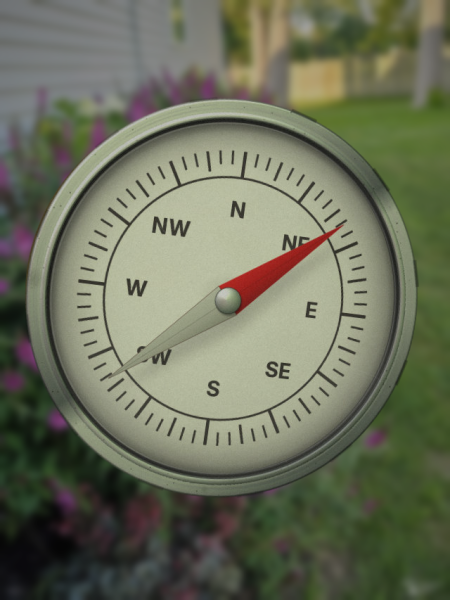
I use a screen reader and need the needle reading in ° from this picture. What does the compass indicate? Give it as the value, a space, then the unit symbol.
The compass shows 50 °
